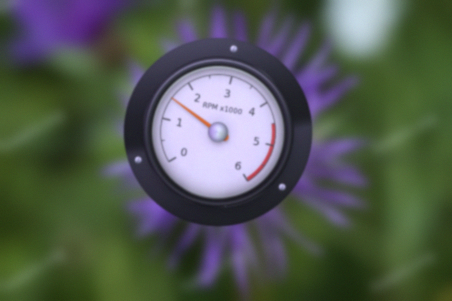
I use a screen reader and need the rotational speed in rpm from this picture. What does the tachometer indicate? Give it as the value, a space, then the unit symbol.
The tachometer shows 1500 rpm
